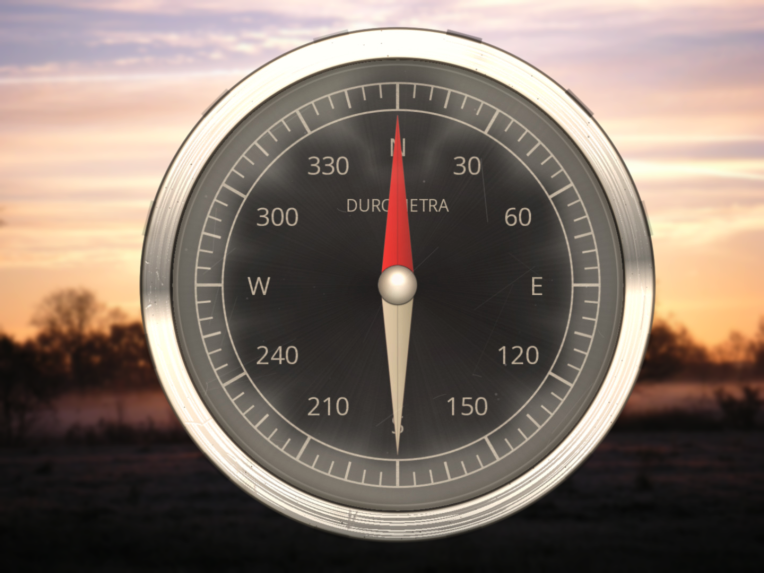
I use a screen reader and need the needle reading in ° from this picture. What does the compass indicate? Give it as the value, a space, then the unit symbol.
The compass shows 0 °
